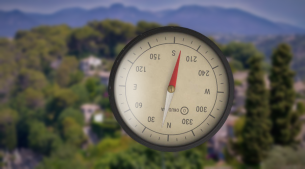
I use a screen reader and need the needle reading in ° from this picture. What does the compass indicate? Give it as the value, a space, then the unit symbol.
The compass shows 190 °
